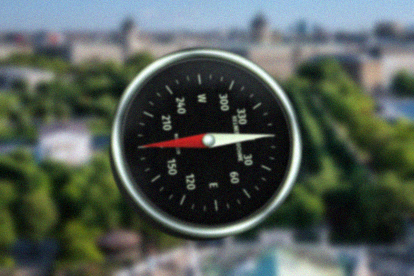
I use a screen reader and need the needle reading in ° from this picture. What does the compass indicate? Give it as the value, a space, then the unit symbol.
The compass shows 180 °
